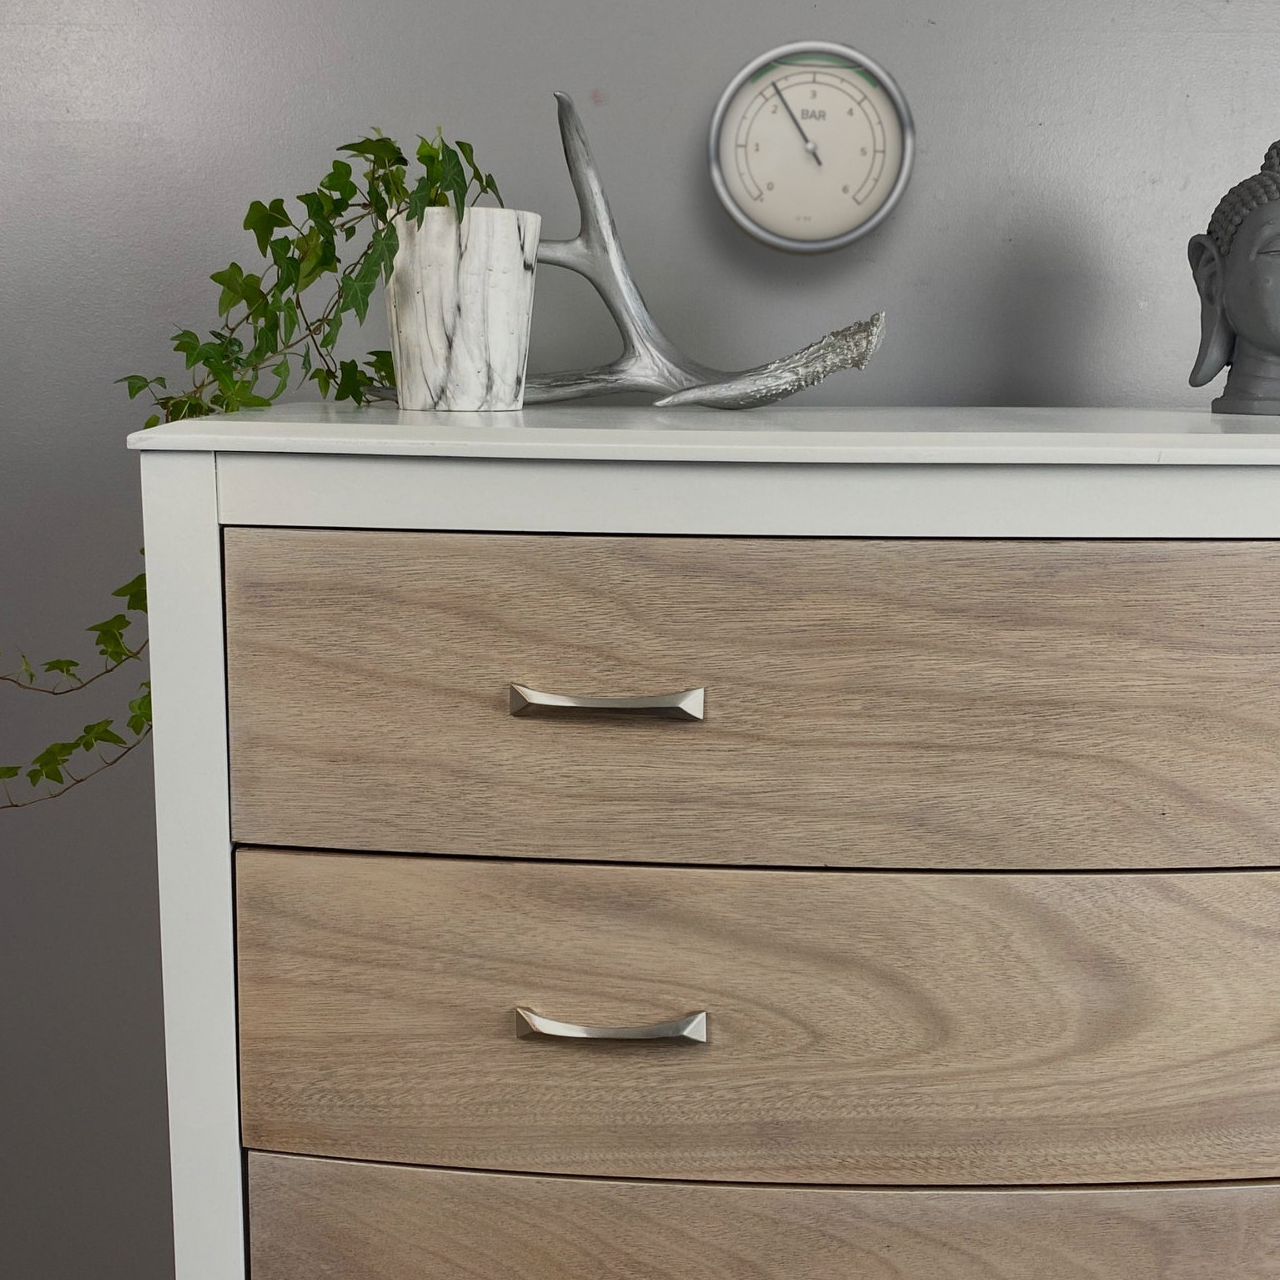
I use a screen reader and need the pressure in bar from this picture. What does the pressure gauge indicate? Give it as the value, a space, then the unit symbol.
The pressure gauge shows 2.25 bar
